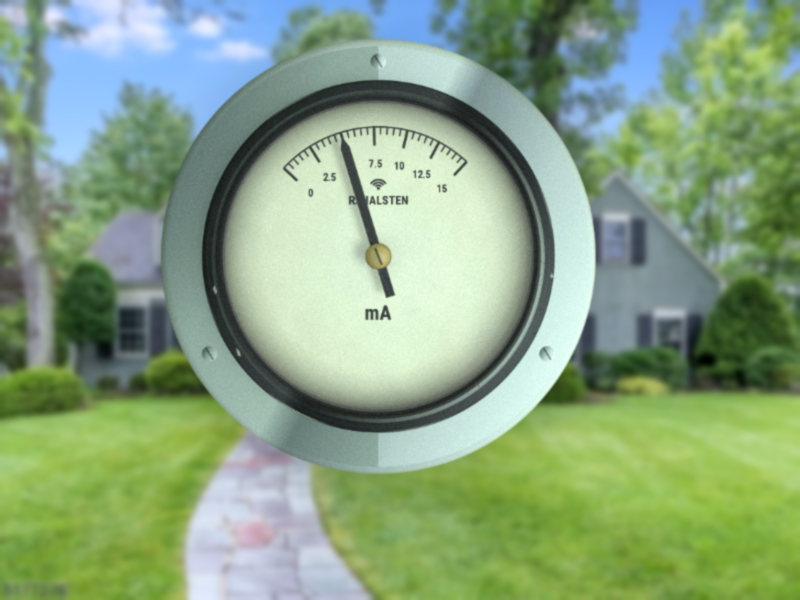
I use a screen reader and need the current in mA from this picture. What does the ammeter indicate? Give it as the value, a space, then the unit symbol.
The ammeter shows 5 mA
